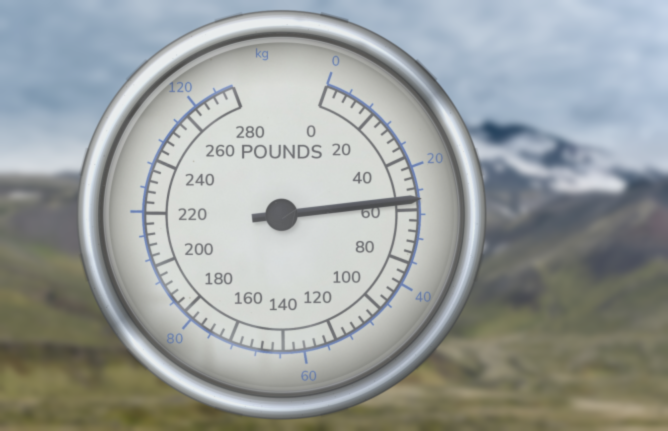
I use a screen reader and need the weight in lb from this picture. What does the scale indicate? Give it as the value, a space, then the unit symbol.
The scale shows 56 lb
